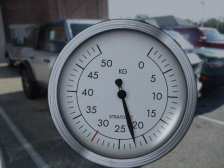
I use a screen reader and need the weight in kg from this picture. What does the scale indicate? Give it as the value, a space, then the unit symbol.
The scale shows 22 kg
